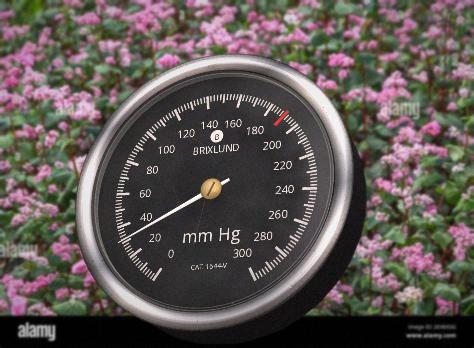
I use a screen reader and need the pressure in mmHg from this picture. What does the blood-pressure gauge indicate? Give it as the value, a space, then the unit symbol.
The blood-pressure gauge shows 30 mmHg
